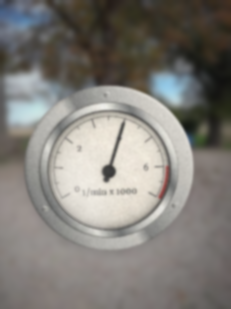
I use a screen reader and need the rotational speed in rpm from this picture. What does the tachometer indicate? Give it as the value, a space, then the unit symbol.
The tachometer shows 4000 rpm
